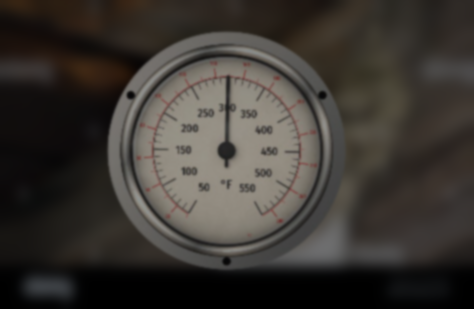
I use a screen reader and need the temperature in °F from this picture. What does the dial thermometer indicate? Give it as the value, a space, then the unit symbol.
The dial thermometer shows 300 °F
